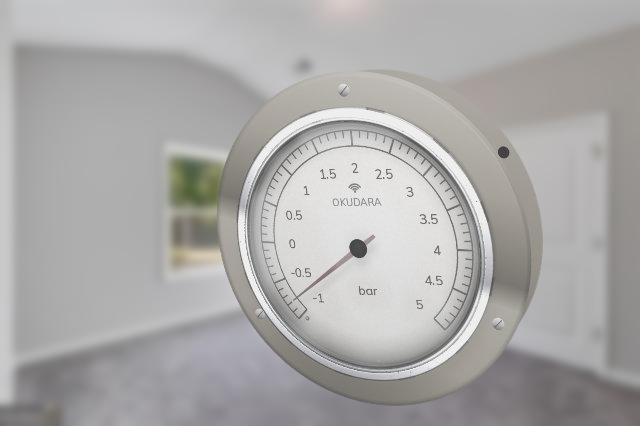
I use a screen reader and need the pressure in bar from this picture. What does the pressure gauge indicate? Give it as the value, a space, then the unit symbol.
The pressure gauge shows -0.8 bar
